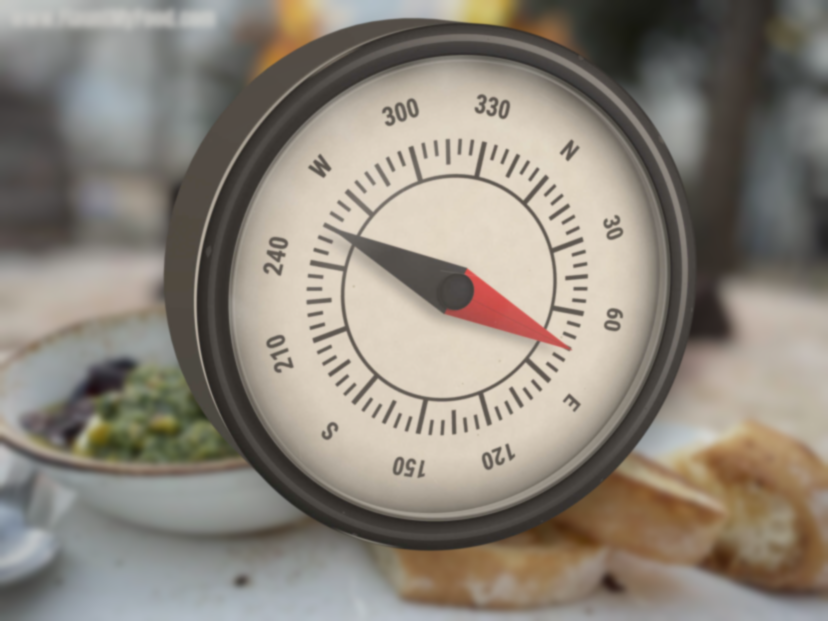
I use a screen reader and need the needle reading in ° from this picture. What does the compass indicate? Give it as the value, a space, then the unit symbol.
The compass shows 75 °
